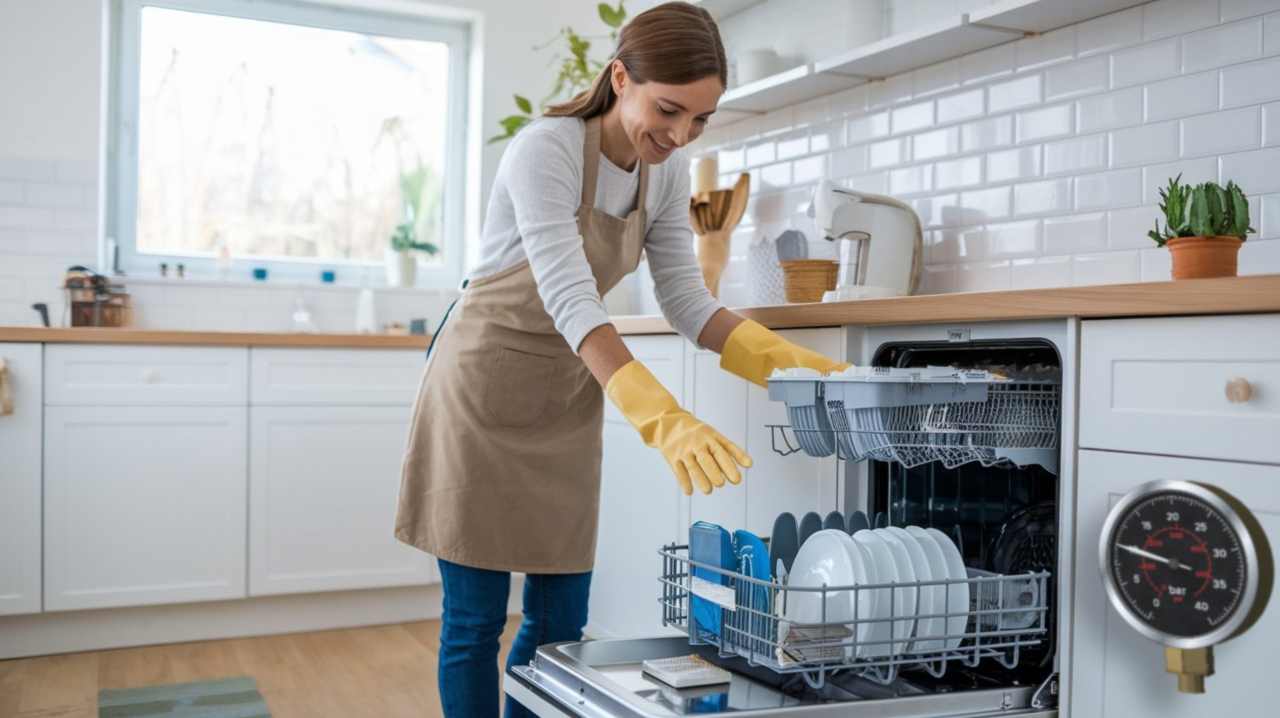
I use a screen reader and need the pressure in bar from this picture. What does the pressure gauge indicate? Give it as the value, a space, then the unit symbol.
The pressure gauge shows 10 bar
